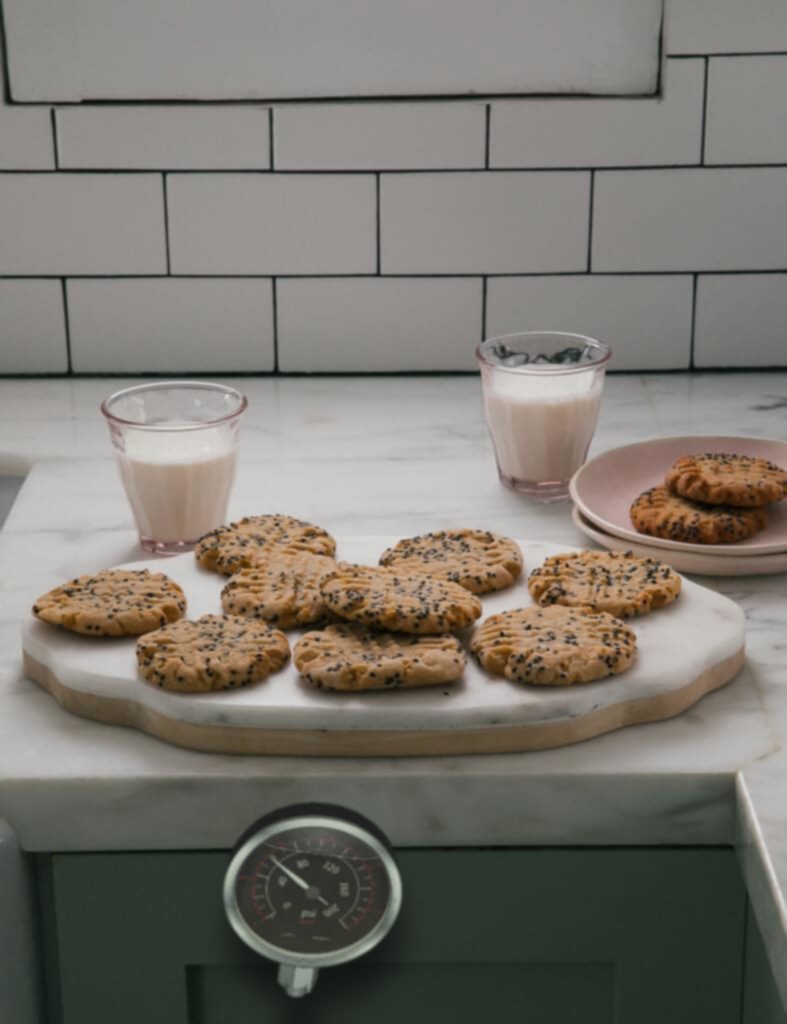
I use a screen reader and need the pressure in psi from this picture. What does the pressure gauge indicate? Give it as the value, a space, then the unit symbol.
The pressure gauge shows 60 psi
